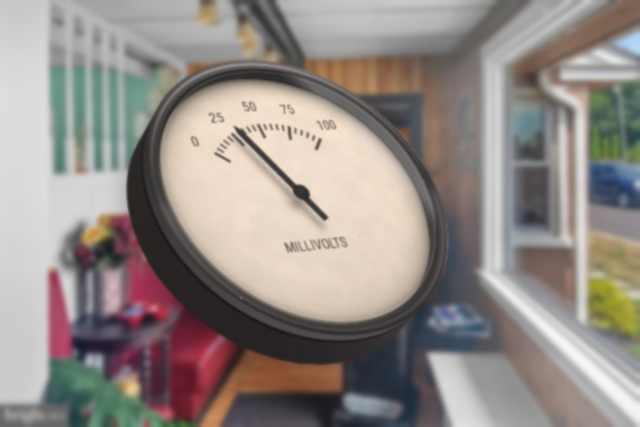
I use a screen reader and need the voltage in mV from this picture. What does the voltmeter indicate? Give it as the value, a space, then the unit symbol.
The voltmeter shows 25 mV
